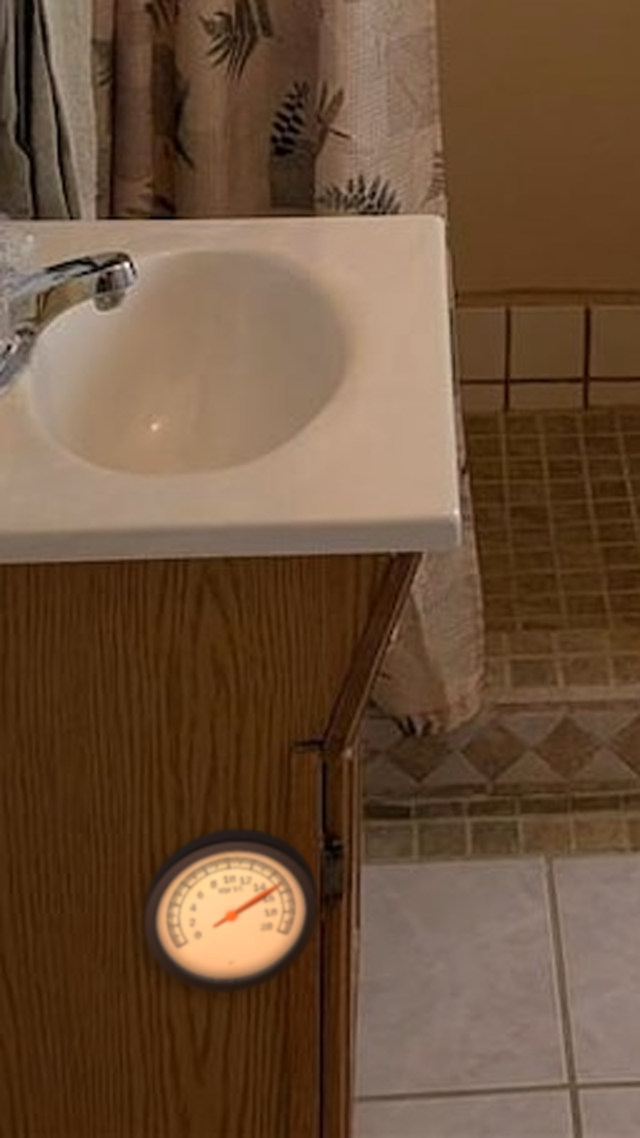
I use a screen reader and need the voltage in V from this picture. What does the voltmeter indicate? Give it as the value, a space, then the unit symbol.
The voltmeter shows 15 V
